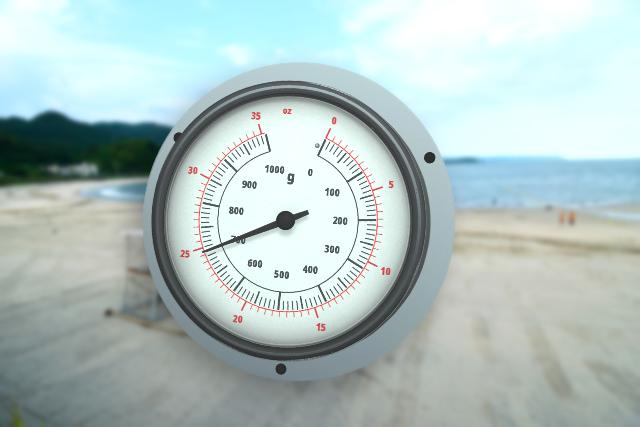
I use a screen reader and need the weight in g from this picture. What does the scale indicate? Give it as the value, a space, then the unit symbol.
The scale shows 700 g
